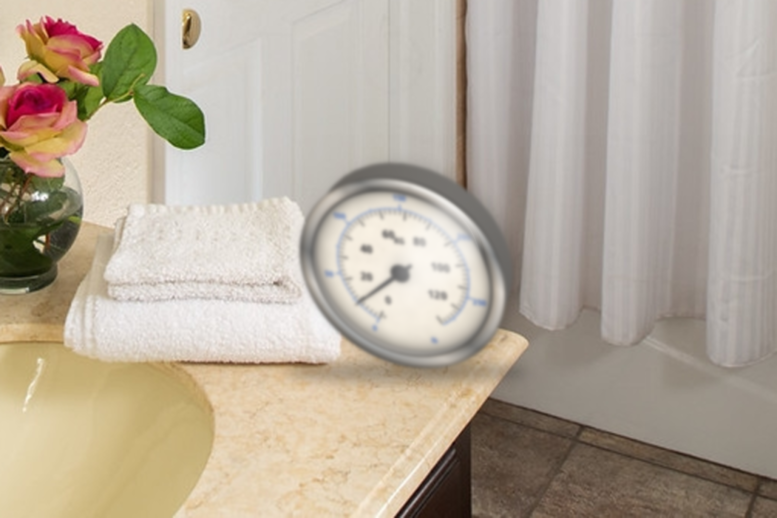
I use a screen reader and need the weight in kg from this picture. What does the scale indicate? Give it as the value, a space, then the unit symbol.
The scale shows 10 kg
